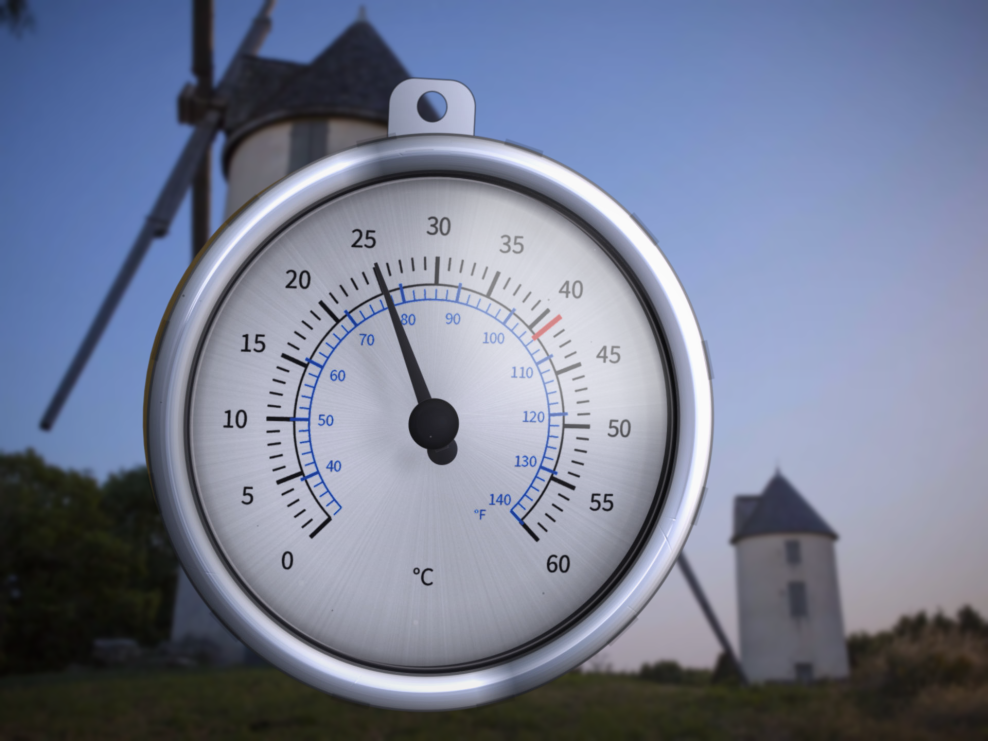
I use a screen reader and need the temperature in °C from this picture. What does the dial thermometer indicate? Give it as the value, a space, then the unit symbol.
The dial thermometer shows 25 °C
